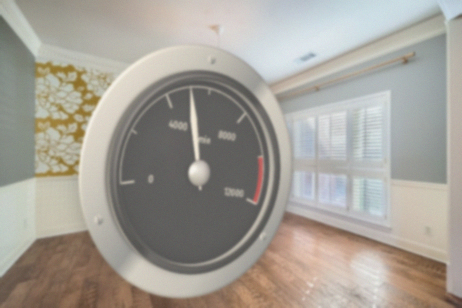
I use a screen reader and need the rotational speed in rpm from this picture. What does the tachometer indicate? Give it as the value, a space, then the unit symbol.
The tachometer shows 5000 rpm
